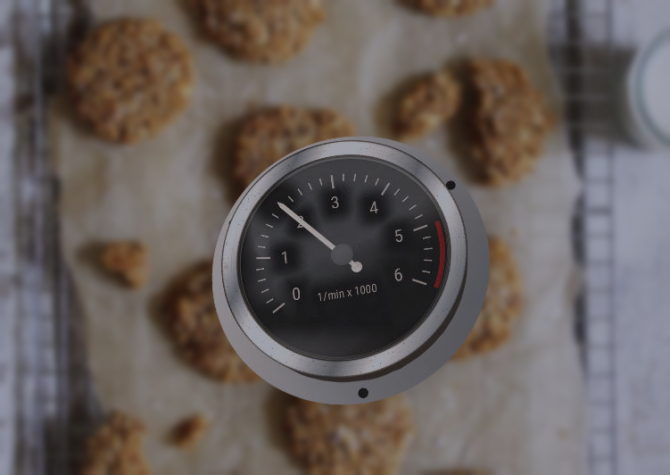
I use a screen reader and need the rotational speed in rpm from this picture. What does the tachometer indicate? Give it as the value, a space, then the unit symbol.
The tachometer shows 2000 rpm
